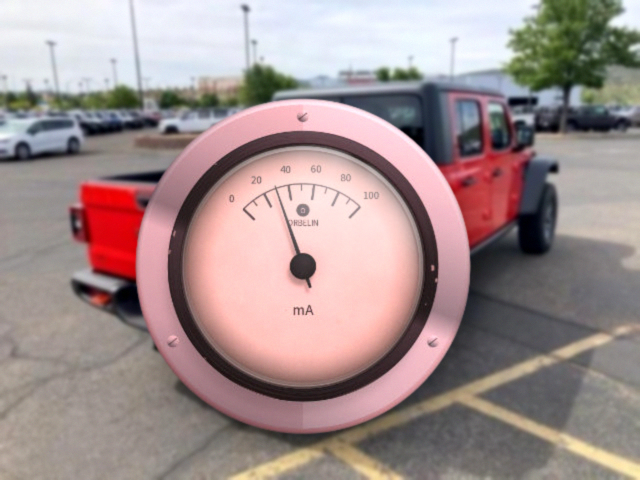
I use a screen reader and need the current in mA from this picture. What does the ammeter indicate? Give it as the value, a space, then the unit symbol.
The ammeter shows 30 mA
